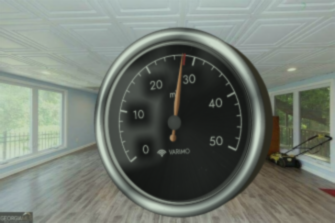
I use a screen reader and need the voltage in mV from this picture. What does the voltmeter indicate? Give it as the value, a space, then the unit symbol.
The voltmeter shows 28 mV
